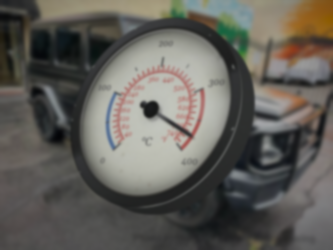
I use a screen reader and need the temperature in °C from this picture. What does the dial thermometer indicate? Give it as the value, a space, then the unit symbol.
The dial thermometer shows 375 °C
